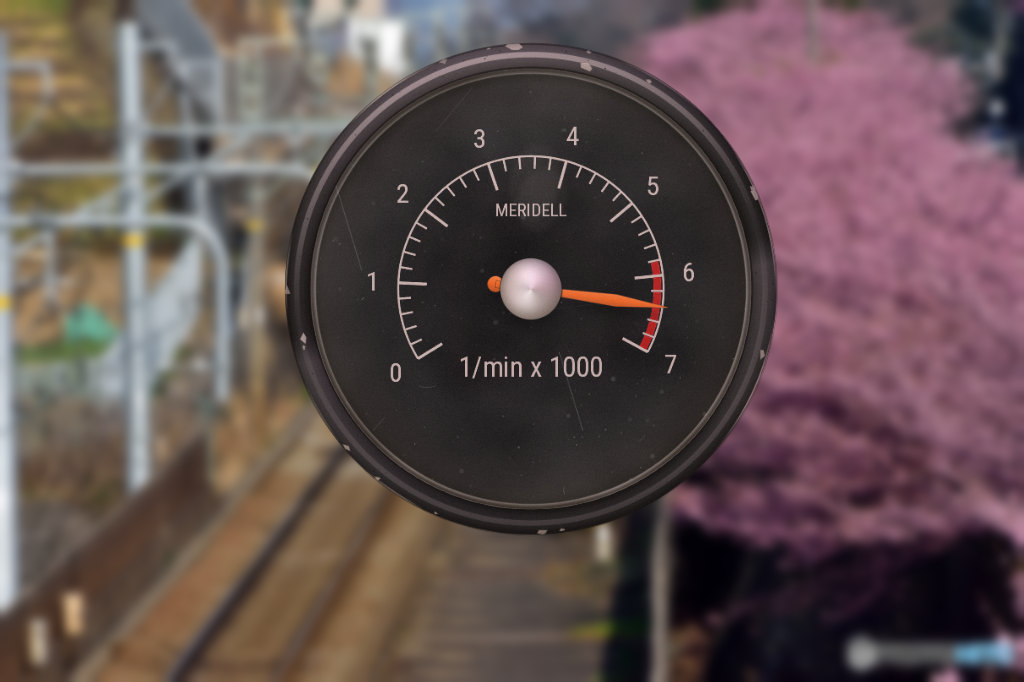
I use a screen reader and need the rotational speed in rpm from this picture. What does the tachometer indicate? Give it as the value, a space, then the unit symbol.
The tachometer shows 6400 rpm
